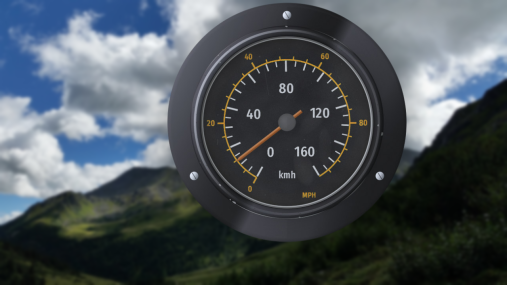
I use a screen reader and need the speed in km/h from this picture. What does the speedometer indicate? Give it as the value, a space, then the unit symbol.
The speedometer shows 12.5 km/h
